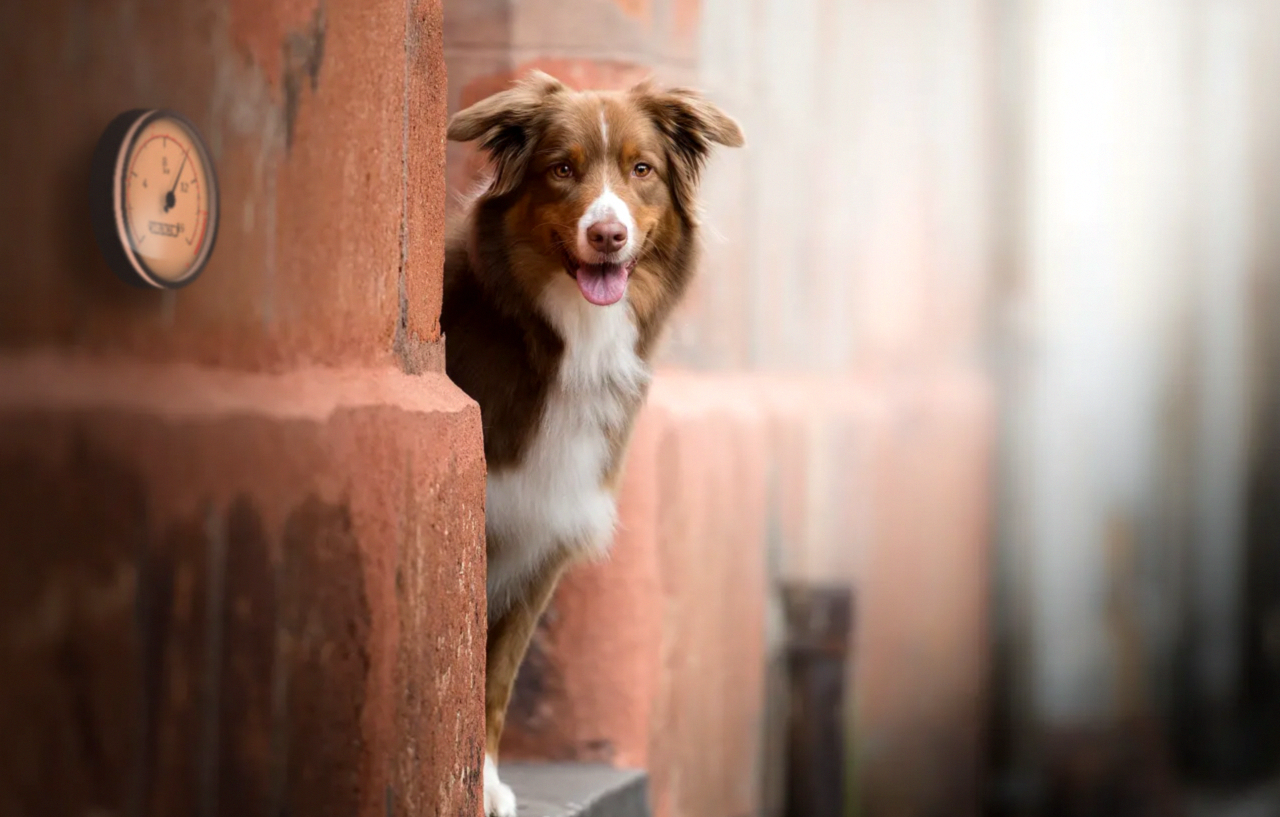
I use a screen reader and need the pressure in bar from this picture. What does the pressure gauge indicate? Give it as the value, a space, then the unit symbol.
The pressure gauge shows 10 bar
